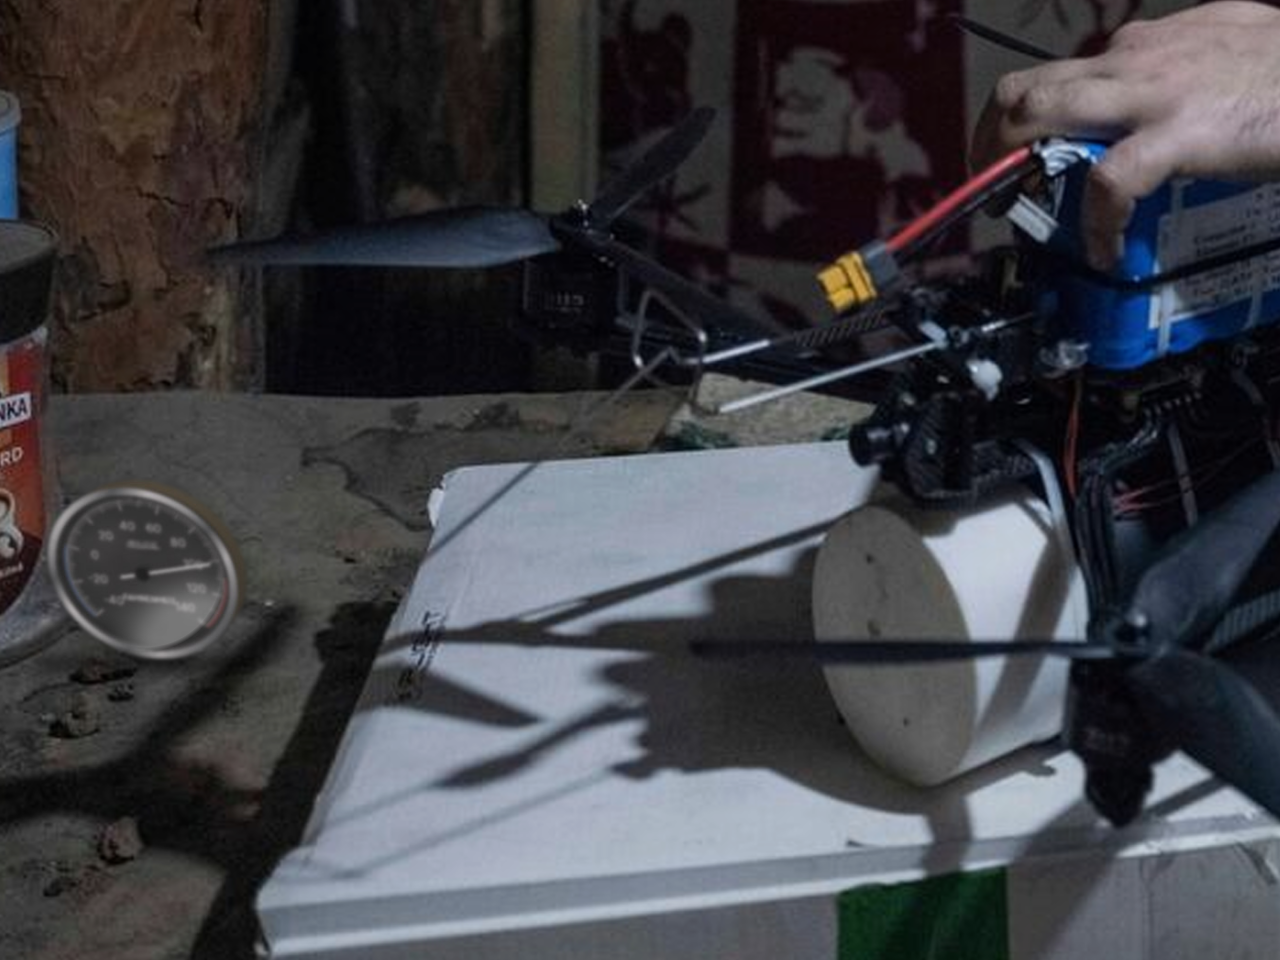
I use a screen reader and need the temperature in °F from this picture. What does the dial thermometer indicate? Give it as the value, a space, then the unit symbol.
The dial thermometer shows 100 °F
